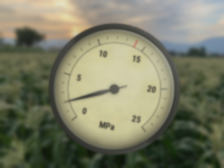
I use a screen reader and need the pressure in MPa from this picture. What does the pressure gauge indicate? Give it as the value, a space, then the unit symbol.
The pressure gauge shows 2 MPa
